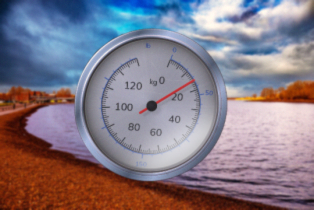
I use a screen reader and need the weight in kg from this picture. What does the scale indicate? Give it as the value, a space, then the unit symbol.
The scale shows 15 kg
